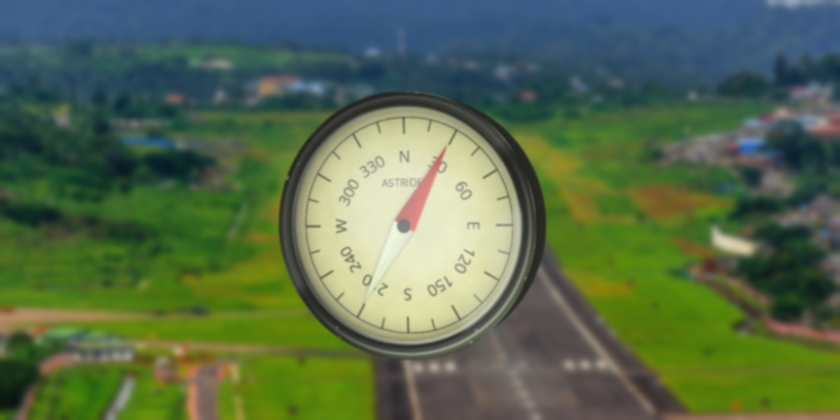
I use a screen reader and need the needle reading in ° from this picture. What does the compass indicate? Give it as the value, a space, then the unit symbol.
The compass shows 30 °
